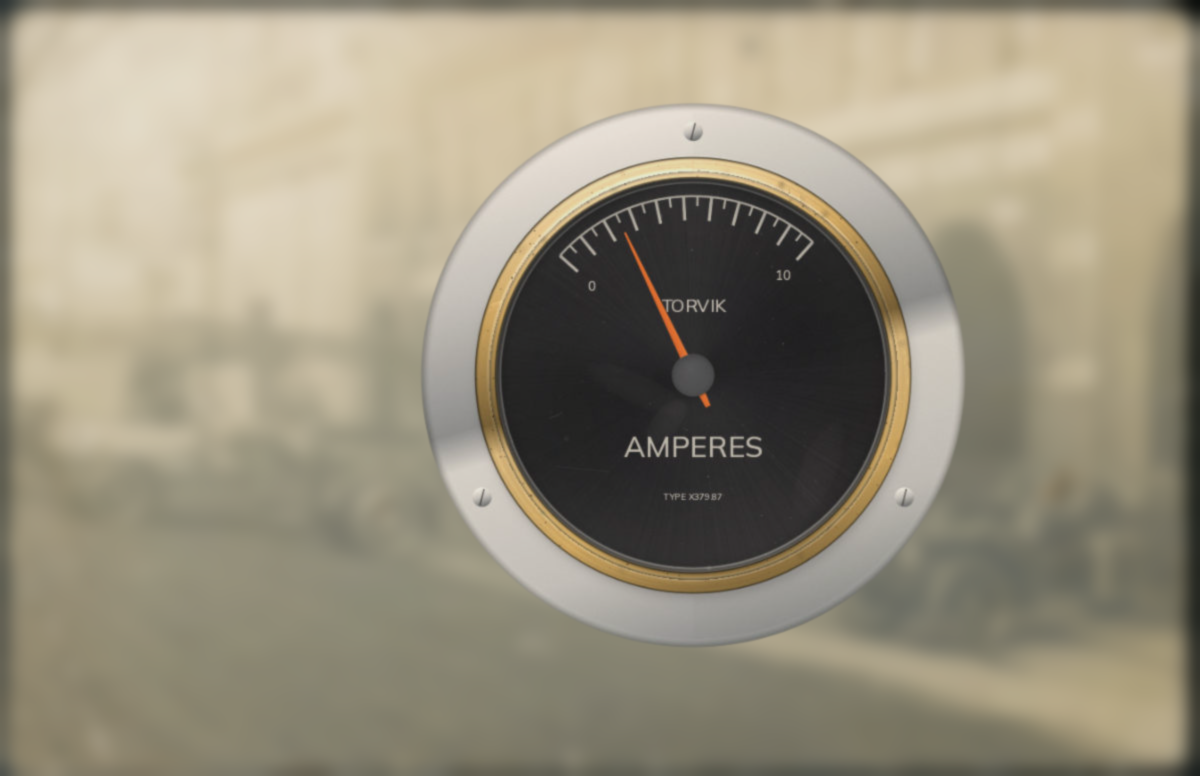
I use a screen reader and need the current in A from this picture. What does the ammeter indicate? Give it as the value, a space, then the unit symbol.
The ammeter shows 2.5 A
